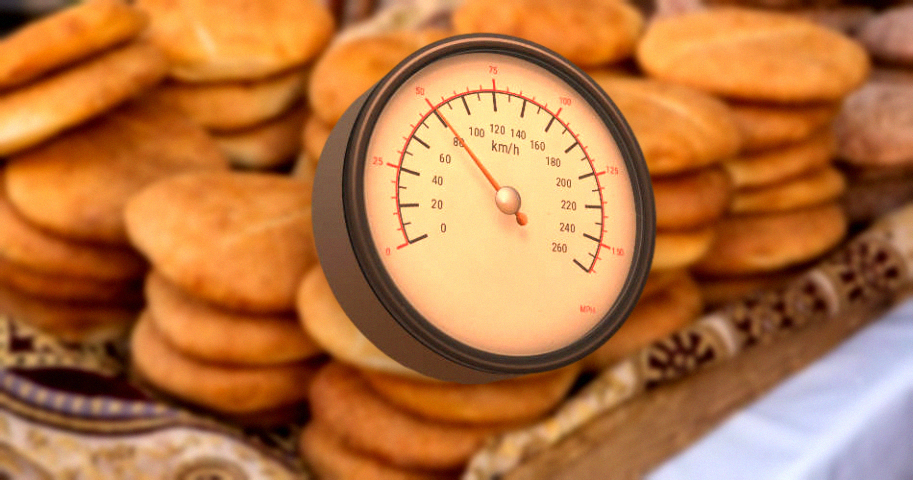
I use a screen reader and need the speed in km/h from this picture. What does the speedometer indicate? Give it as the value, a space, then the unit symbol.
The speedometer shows 80 km/h
